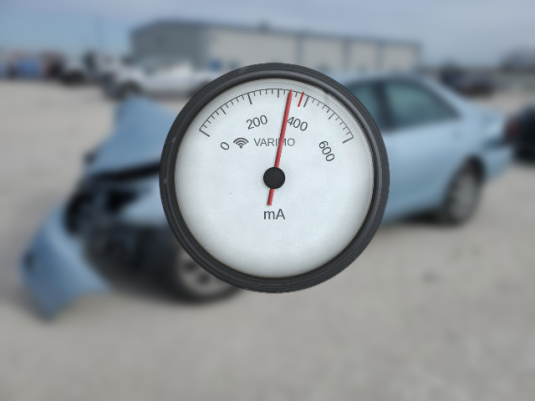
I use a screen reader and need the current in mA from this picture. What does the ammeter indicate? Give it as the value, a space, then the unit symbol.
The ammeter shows 340 mA
